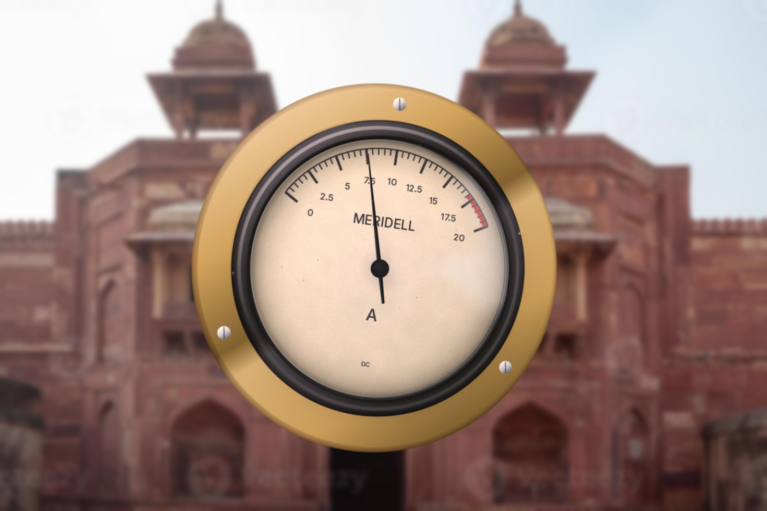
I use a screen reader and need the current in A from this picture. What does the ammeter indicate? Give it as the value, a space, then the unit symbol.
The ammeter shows 7.5 A
